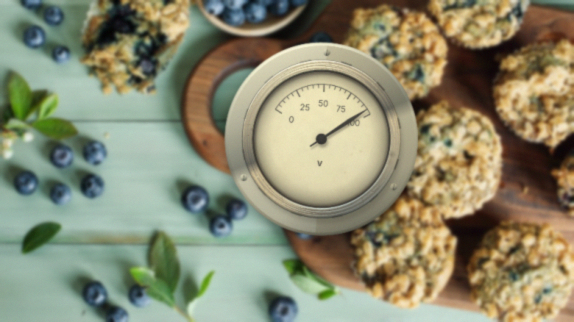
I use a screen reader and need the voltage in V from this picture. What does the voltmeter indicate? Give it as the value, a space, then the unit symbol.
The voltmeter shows 95 V
